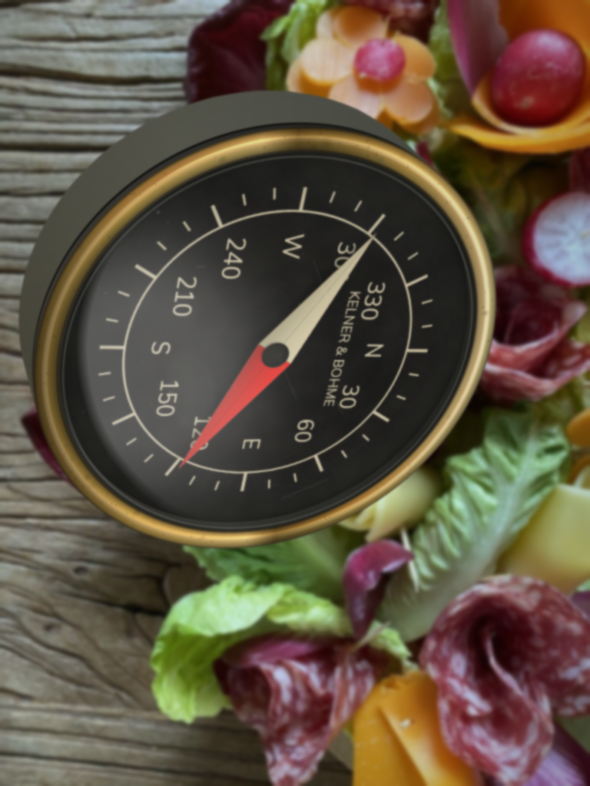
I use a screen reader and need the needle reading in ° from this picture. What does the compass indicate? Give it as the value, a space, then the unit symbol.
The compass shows 120 °
